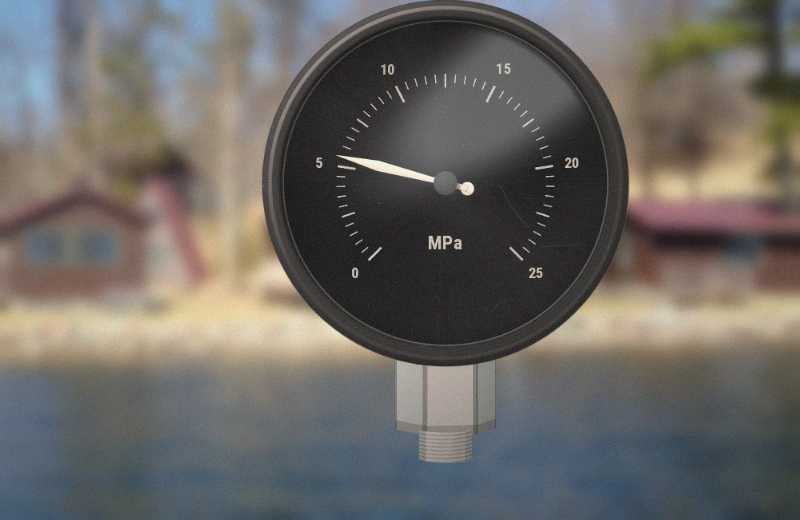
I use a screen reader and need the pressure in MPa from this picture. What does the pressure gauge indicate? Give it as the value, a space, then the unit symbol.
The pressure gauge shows 5.5 MPa
